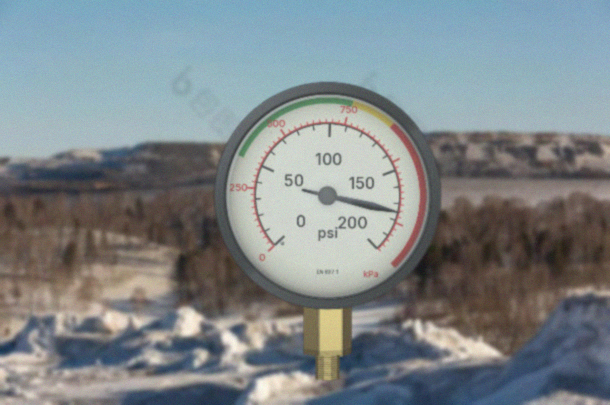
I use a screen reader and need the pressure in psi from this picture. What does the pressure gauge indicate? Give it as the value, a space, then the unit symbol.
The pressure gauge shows 175 psi
